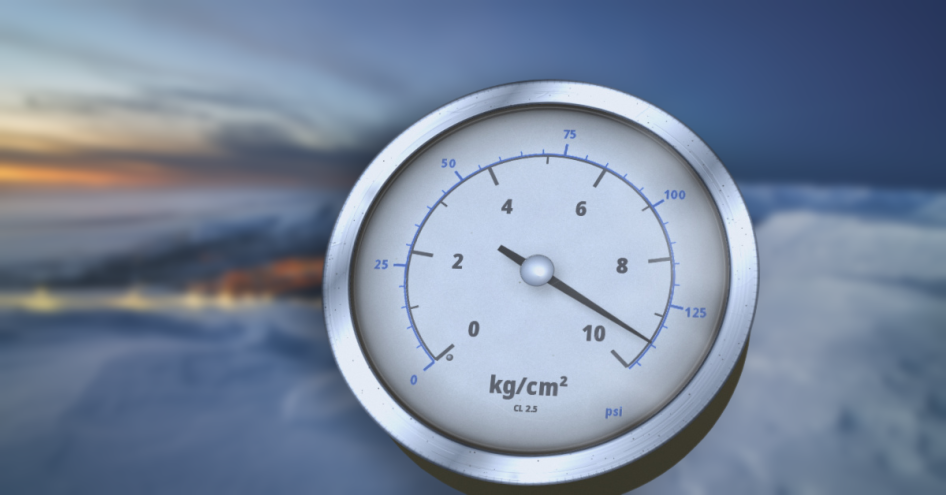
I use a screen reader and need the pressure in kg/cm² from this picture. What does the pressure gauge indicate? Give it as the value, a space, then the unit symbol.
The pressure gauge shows 9.5 kg/cm²
